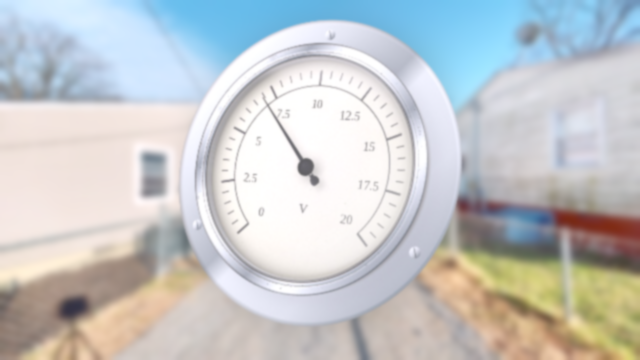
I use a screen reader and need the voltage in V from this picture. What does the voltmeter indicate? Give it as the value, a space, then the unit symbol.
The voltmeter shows 7 V
